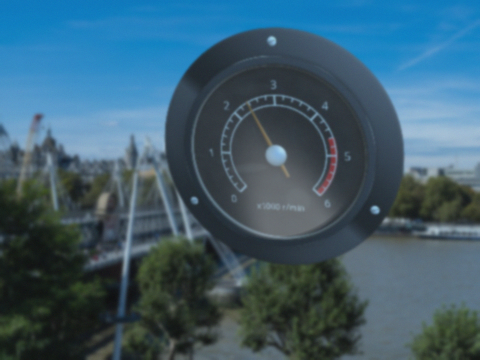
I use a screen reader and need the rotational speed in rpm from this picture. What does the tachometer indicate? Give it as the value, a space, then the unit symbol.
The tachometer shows 2400 rpm
